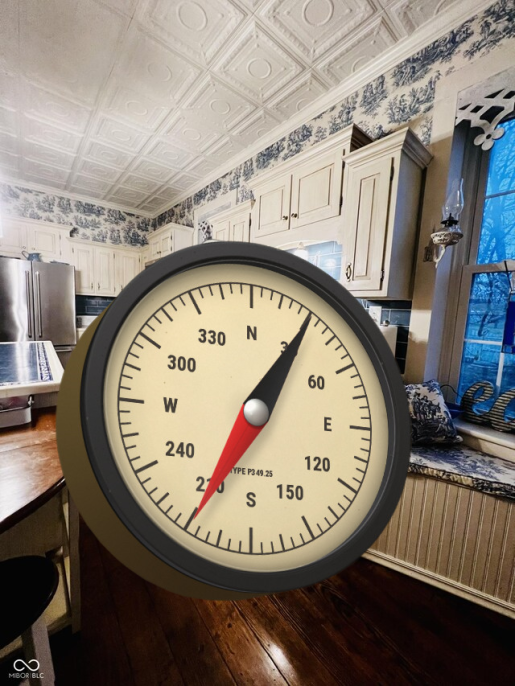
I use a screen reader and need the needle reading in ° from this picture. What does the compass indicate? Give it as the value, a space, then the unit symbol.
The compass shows 210 °
